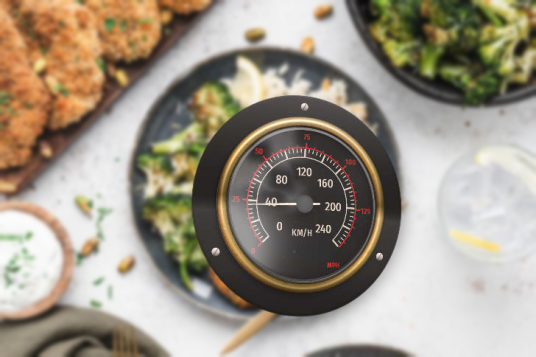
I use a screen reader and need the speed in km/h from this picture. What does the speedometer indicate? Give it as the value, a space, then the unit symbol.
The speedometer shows 36 km/h
